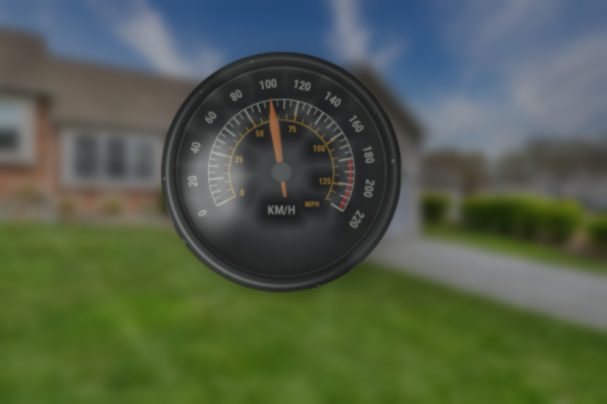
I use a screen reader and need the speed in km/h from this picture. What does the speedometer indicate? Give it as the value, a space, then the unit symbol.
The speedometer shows 100 km/h
